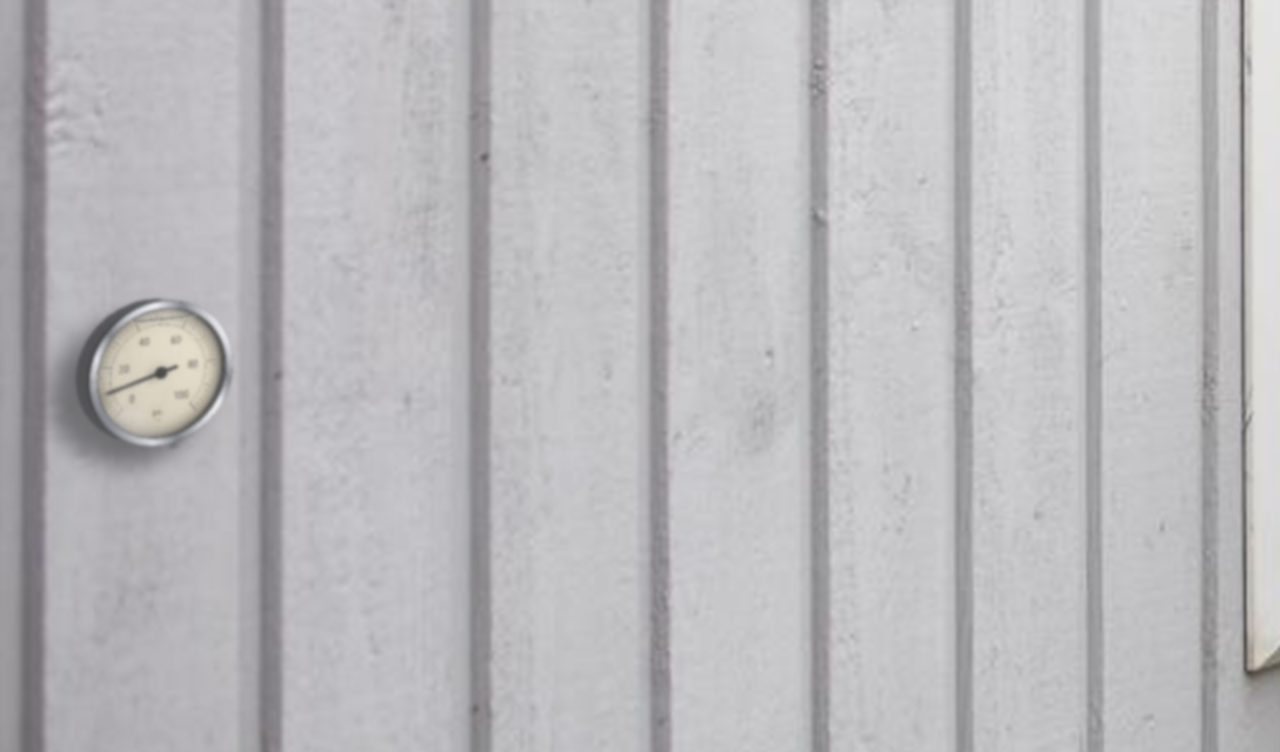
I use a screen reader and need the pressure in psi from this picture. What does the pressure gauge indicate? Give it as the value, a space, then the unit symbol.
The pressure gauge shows 10 psi
